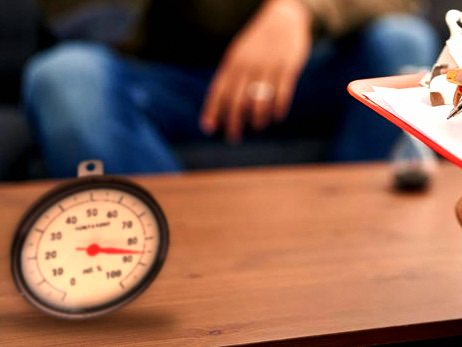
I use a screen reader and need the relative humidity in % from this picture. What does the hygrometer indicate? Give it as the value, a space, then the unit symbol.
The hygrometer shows 85 %
